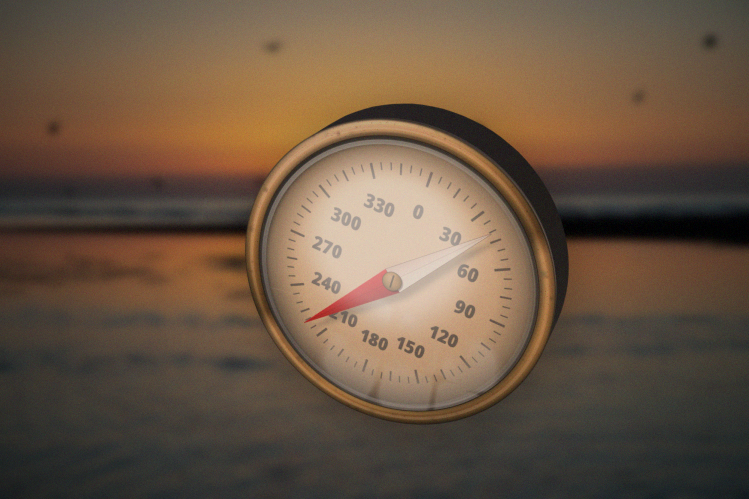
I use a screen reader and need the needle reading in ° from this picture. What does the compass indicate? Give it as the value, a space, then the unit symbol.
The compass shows 220 °
